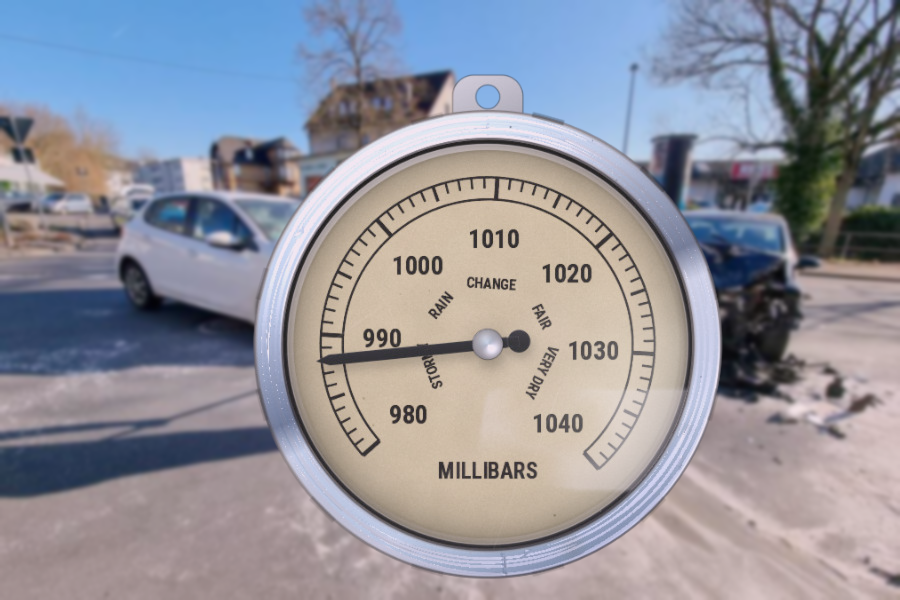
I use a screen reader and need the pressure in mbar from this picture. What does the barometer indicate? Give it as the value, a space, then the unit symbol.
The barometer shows 988 mbar
